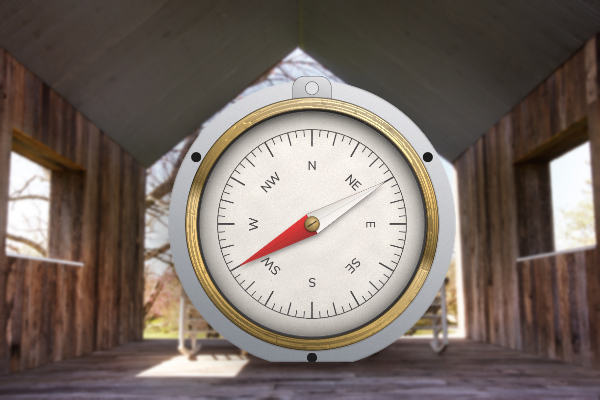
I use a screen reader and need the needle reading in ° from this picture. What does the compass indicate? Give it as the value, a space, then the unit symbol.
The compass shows 240 °
